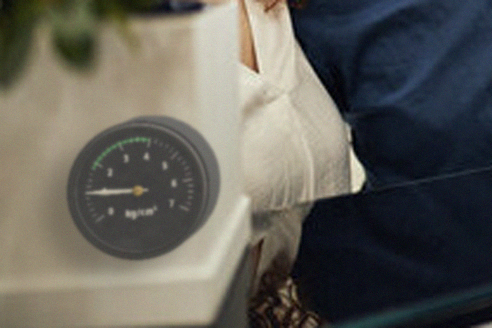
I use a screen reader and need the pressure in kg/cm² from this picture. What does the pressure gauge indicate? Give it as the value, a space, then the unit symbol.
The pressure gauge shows 1 kg/cm²
